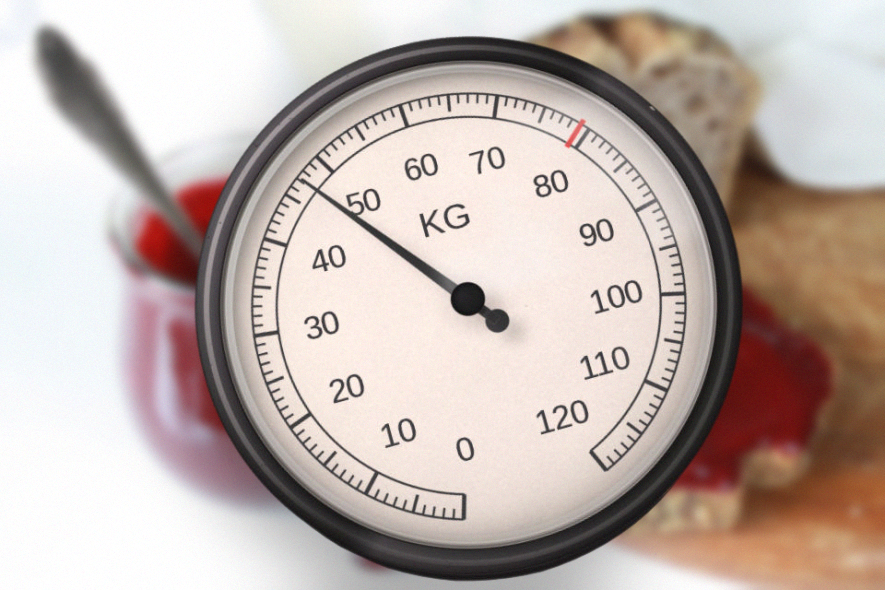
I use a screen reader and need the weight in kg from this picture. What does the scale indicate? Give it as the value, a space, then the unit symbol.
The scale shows 47 kg
